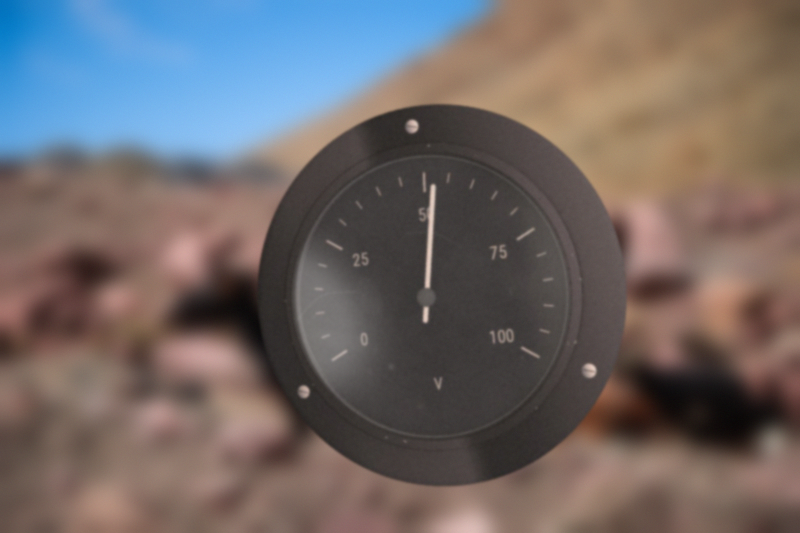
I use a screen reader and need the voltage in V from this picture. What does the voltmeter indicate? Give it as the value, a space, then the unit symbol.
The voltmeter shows 52.5 V
